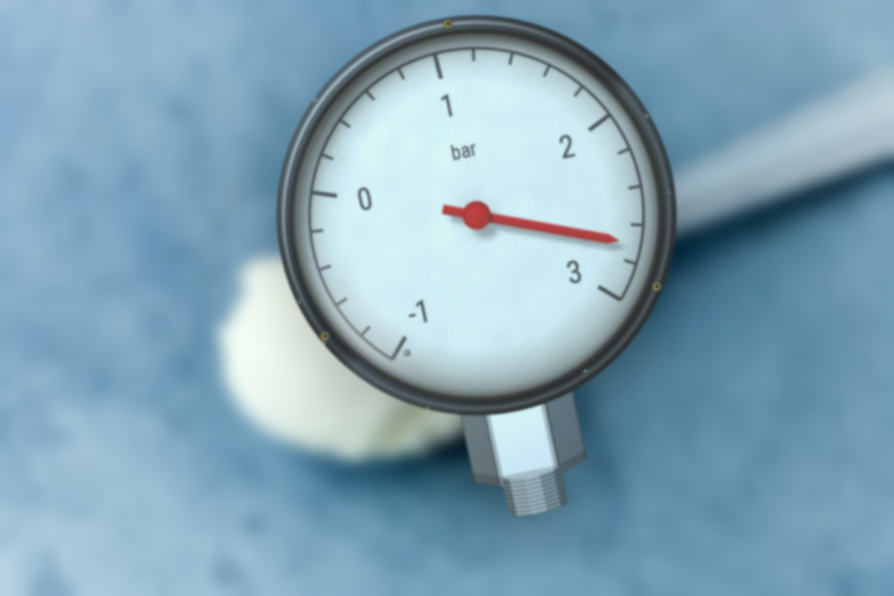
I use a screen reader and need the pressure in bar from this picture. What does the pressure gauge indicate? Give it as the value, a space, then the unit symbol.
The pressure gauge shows 2.7 bar
